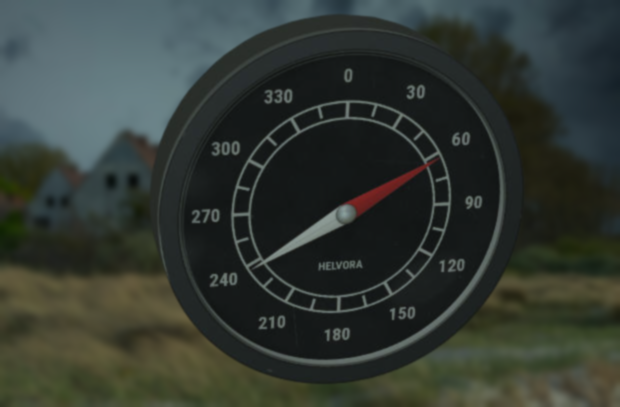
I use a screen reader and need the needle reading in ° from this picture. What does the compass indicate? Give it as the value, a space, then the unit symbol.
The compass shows 60 °
